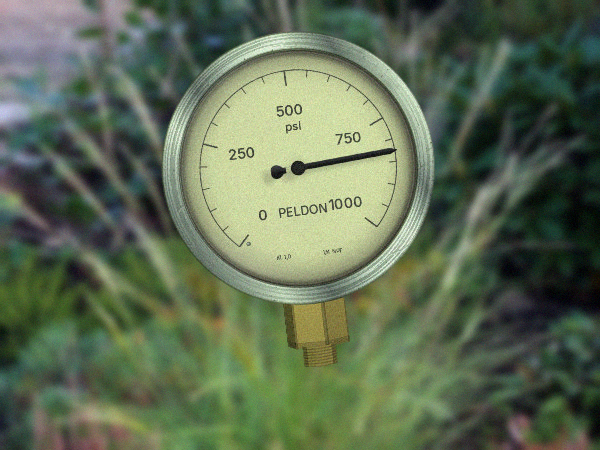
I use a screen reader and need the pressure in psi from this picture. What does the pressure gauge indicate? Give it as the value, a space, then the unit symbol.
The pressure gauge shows 825 psi
